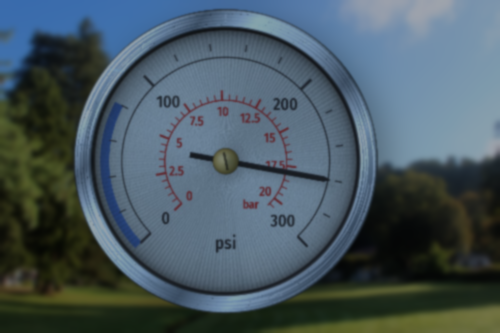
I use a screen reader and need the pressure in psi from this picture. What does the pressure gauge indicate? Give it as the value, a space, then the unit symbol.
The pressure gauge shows 260 psi
